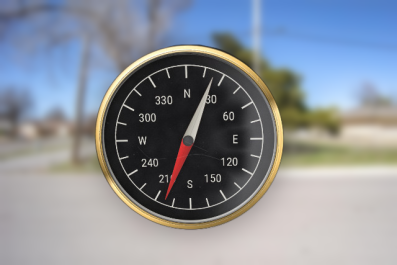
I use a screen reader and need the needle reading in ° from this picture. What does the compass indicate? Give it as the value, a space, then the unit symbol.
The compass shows 202.5 °
